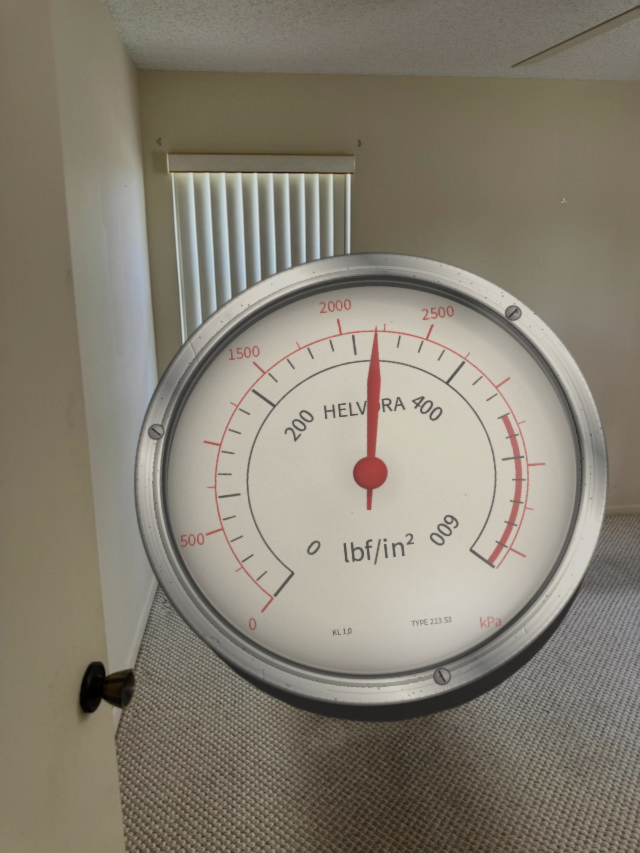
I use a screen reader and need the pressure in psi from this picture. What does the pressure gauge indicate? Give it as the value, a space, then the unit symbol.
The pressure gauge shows 320 psi
